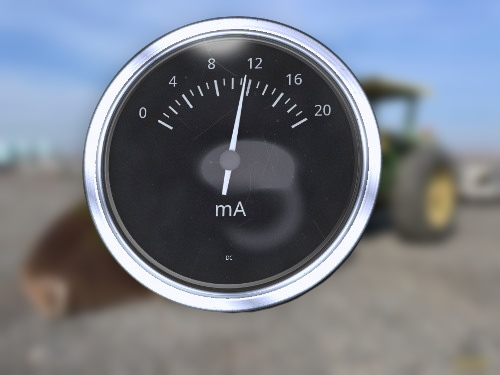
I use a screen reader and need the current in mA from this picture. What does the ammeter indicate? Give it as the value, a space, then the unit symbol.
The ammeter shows 11.5 mA
